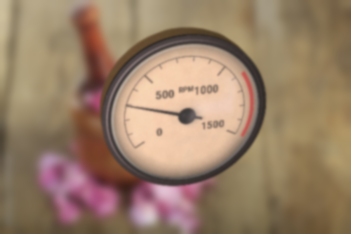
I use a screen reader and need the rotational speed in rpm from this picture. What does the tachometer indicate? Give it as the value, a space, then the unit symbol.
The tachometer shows 300 rpm
